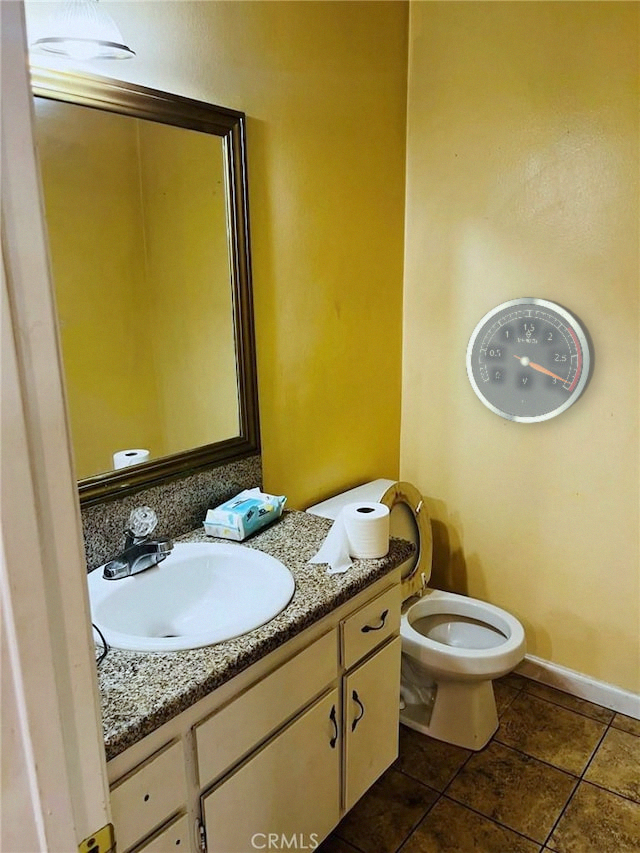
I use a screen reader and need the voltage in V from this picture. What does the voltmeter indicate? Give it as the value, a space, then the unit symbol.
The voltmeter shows 2.9 V
